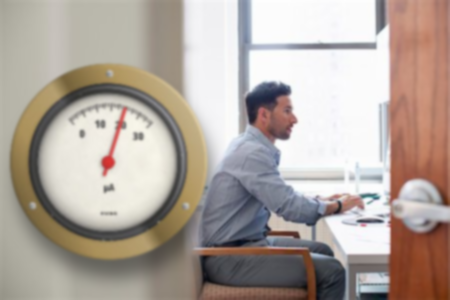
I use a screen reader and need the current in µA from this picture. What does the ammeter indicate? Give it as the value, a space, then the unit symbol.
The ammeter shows 20 µA
